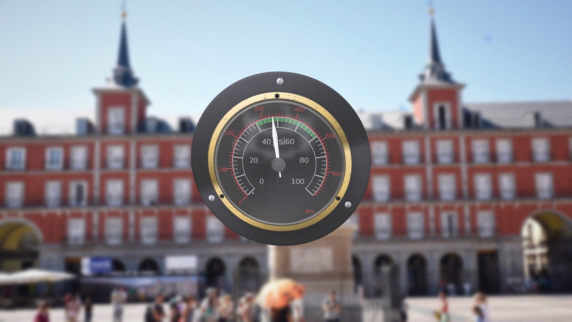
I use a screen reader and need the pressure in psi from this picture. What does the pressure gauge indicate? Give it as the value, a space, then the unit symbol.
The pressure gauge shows 48 psi
